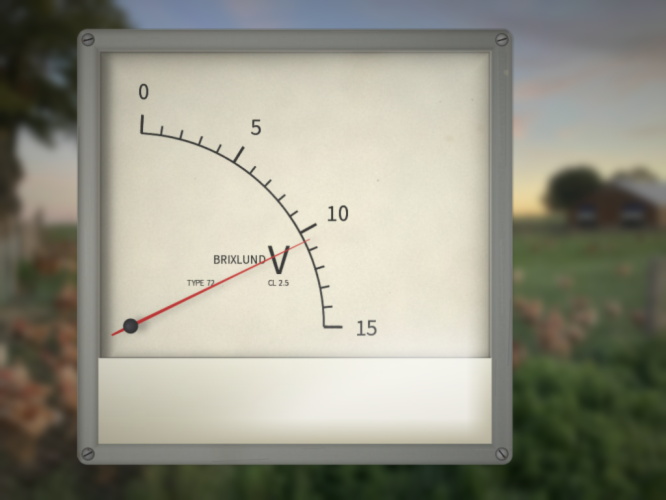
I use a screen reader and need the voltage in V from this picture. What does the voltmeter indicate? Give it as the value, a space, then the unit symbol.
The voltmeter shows 10.5 V
